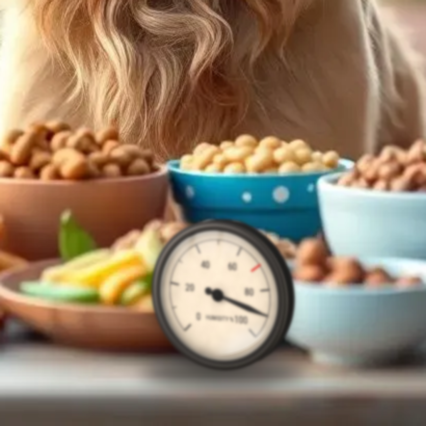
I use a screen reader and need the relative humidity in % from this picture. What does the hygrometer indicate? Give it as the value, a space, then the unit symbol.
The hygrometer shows 90 %
